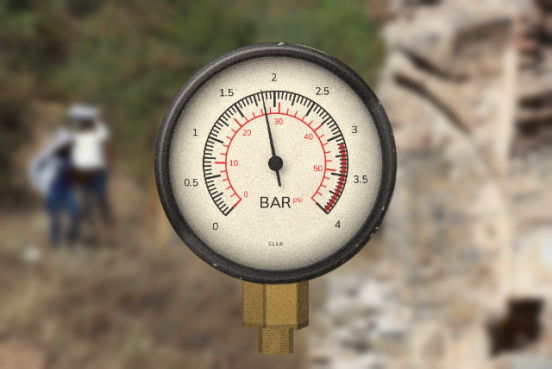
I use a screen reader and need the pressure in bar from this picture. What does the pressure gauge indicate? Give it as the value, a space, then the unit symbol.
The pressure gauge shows 1.85 bar
